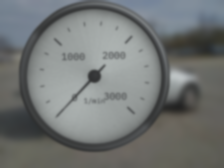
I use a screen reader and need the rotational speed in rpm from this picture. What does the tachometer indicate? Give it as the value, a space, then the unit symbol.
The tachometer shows 0 rpm
